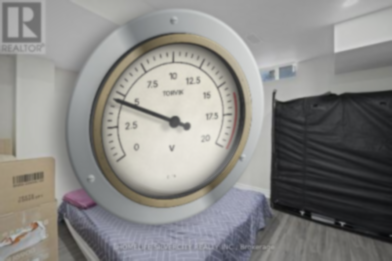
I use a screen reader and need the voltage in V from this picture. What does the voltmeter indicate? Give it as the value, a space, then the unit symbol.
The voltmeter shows 4.5 V
